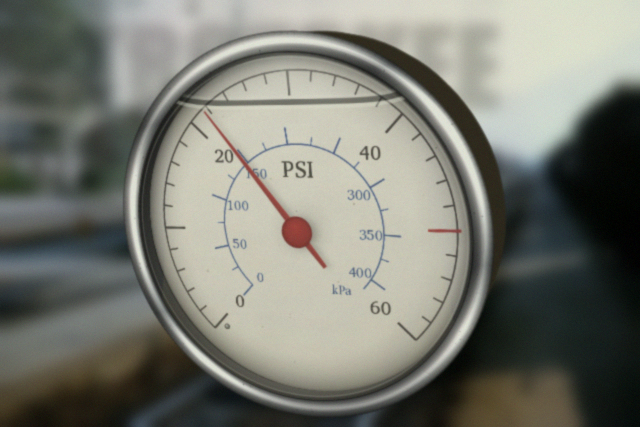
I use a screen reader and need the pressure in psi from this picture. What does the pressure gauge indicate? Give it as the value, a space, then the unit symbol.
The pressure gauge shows 22 psi
